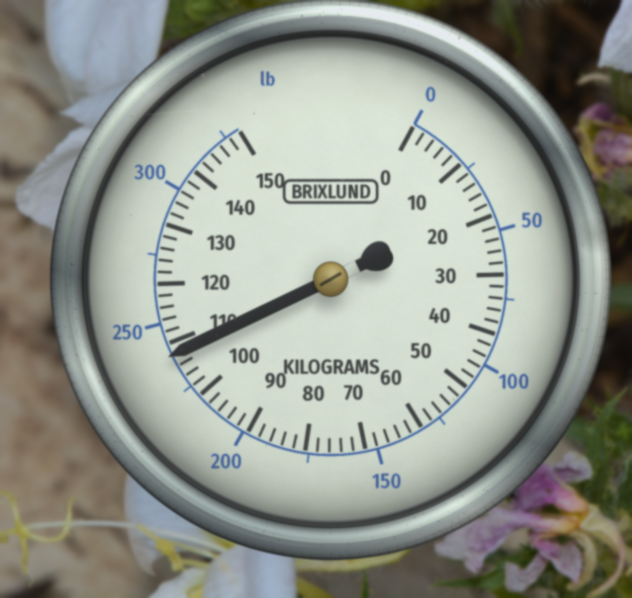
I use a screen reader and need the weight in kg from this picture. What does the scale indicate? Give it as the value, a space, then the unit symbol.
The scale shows 108 kg
